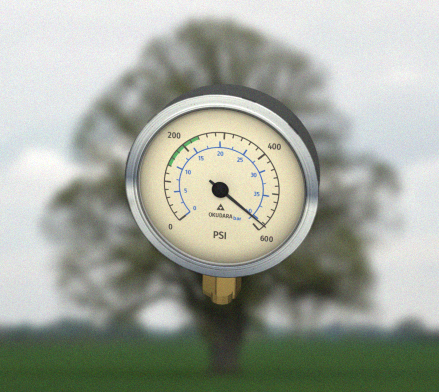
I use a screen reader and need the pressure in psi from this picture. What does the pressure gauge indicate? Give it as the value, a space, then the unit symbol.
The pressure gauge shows 580 psi
